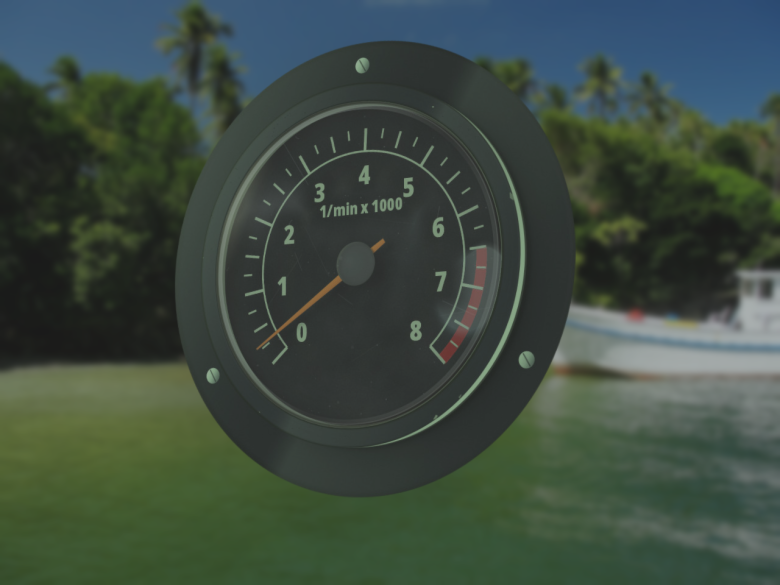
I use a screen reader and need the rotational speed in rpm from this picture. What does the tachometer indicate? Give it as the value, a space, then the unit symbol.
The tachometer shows 250 rpm
